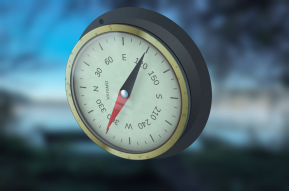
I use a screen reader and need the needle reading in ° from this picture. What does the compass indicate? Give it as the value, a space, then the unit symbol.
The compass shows 300 °
